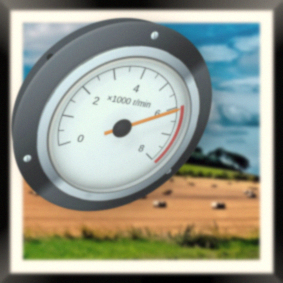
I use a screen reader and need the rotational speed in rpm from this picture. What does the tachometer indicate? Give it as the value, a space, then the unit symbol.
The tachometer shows 6000 rpm
